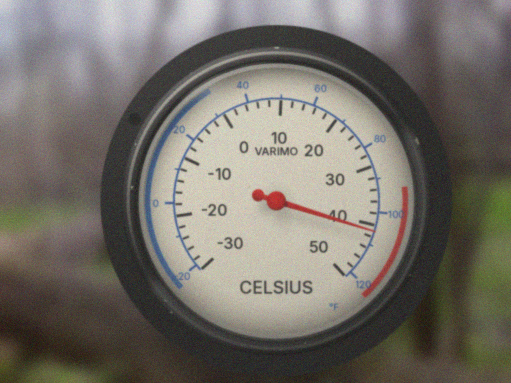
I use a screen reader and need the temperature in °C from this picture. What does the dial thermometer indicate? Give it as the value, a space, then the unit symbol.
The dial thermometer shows 41 °C
